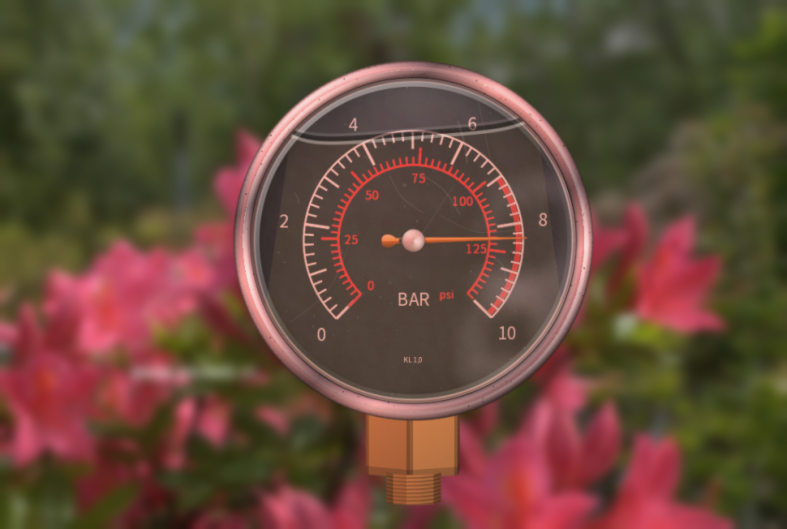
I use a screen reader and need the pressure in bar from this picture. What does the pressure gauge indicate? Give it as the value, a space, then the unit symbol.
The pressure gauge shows 8.3 bar
